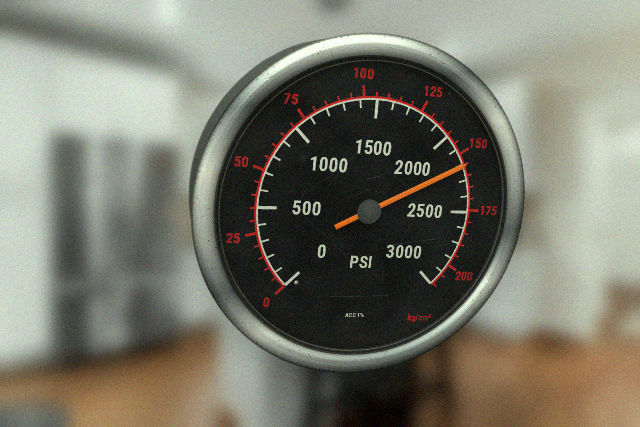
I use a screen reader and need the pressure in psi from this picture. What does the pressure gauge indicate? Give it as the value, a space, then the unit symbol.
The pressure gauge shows 2200 psi
